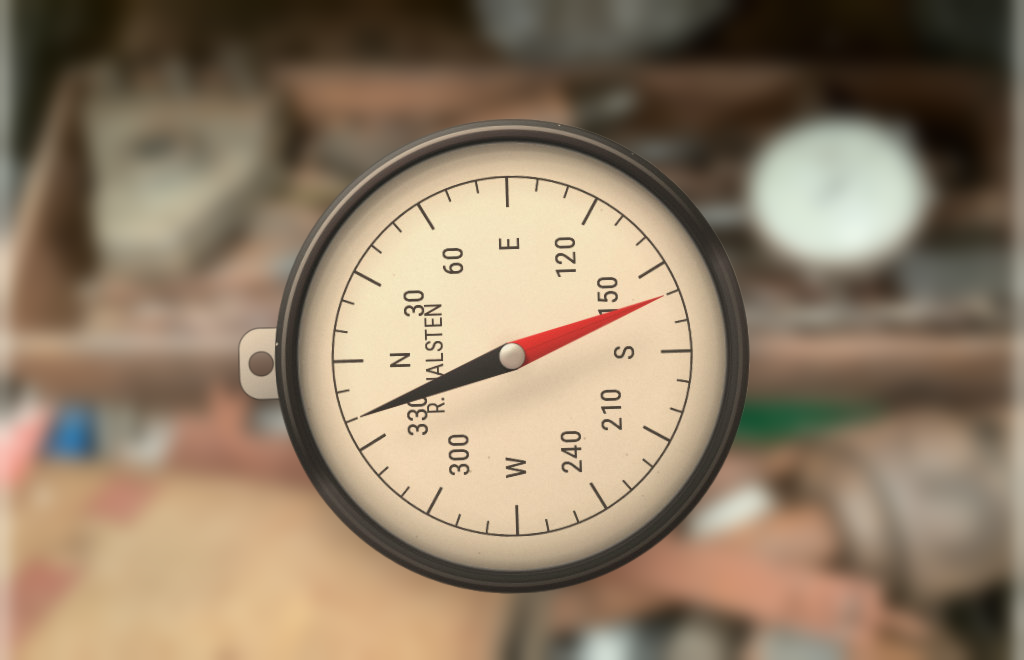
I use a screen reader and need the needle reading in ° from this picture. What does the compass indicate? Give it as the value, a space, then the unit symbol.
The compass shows 160 °
